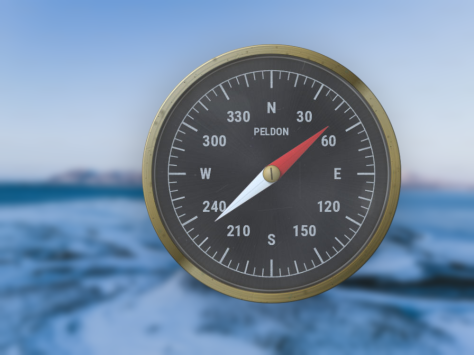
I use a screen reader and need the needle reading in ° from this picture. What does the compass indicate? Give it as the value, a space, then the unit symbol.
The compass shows 50 °
